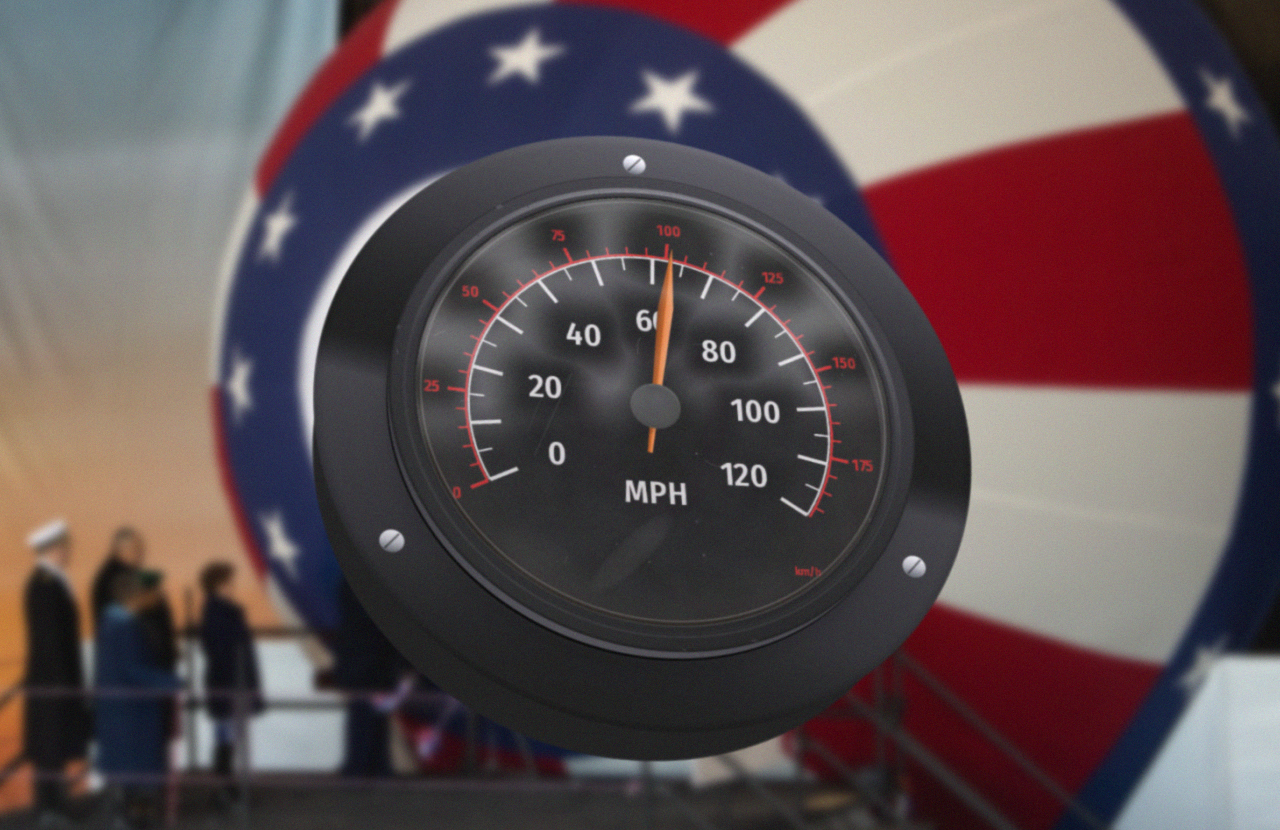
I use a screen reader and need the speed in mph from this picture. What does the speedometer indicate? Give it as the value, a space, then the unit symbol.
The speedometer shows 62.5 mph
